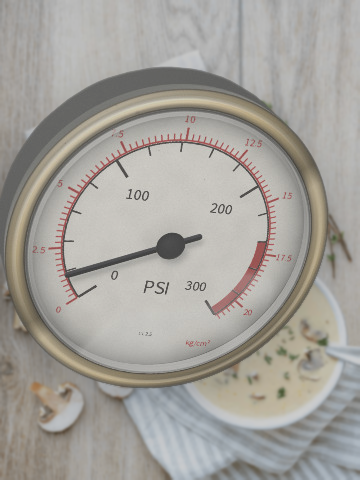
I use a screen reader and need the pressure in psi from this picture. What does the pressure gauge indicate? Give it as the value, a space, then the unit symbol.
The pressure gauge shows 20 psi
